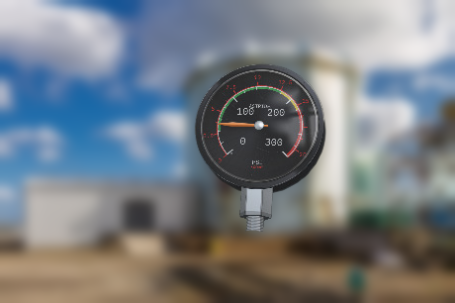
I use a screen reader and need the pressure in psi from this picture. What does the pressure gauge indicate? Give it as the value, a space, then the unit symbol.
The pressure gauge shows 50 psi
